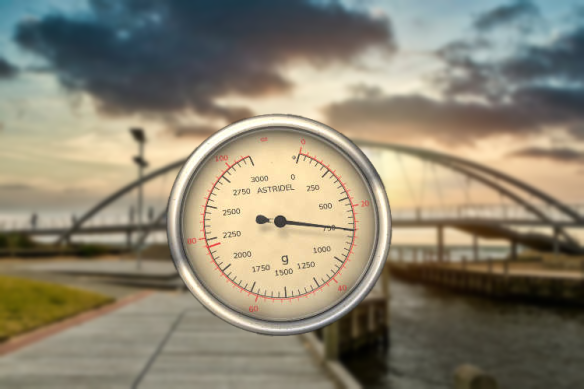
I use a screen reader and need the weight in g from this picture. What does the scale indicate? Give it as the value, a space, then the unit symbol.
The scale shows 750 g
